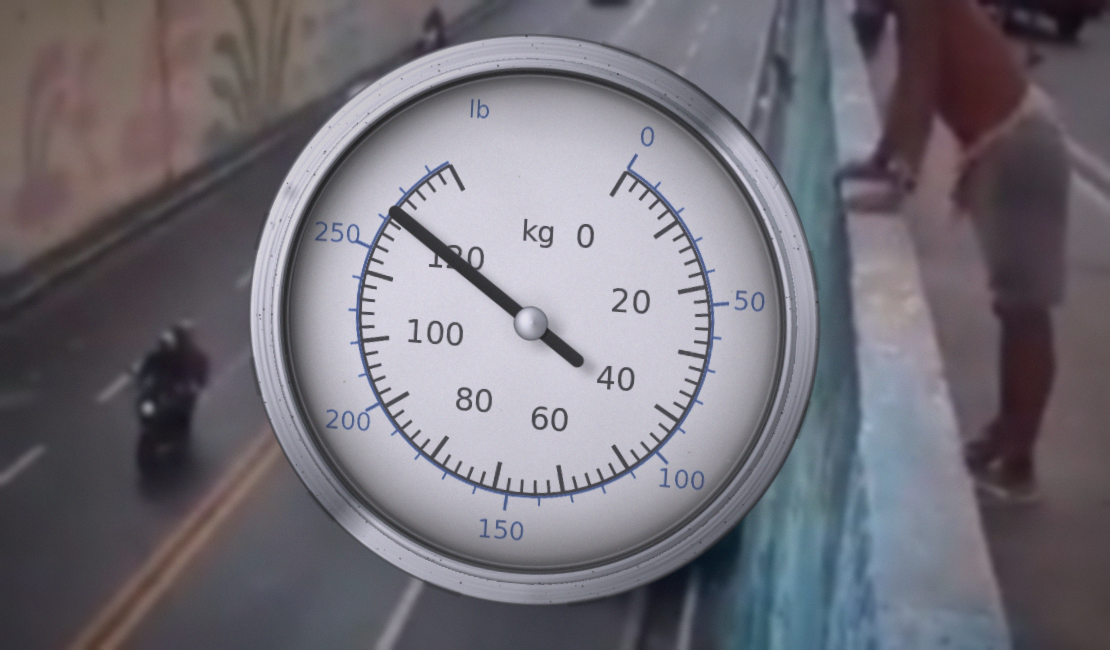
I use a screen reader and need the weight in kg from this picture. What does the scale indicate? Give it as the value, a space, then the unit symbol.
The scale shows 120 kg
